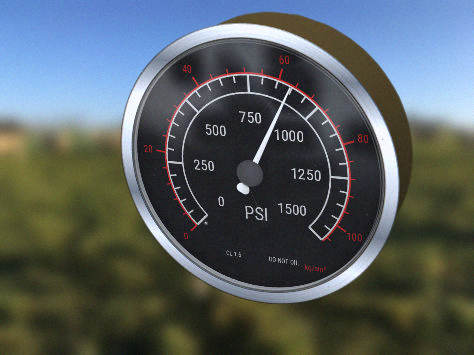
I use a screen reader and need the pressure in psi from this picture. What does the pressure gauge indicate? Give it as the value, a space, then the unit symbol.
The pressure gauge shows 900 psi
